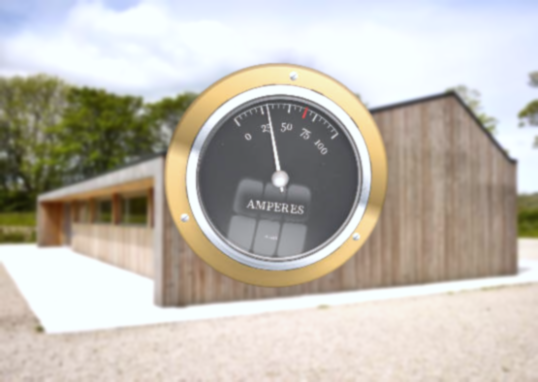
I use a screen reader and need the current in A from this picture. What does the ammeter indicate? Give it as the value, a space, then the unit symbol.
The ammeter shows 30 A
